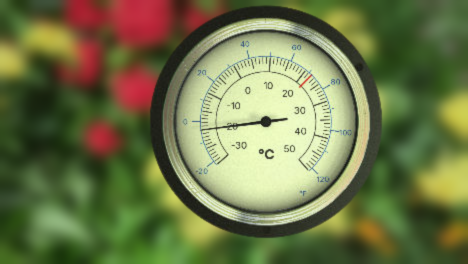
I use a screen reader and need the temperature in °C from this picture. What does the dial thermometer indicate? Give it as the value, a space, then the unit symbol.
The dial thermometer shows -20 °C
